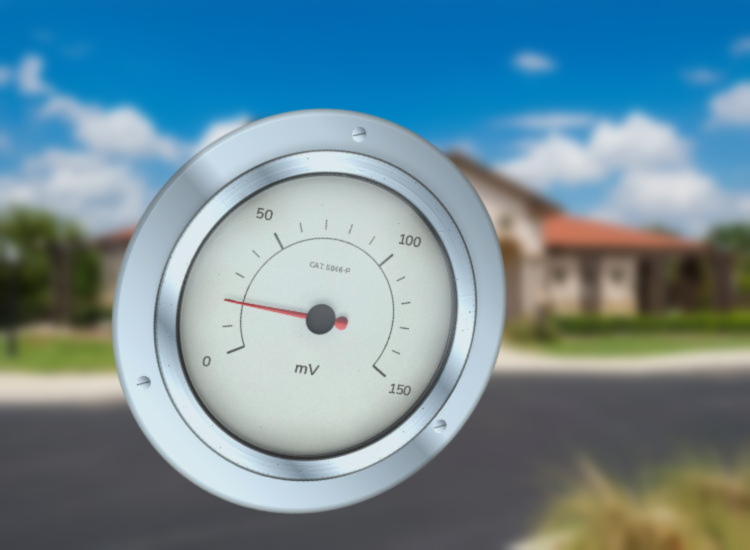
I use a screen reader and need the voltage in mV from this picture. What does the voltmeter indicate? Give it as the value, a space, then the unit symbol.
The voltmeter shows 20 mV
